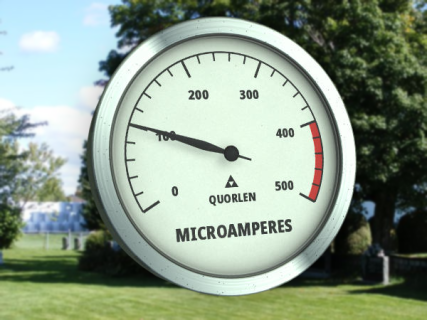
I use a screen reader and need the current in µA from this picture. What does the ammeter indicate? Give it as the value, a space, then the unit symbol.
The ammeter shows 100 µA
